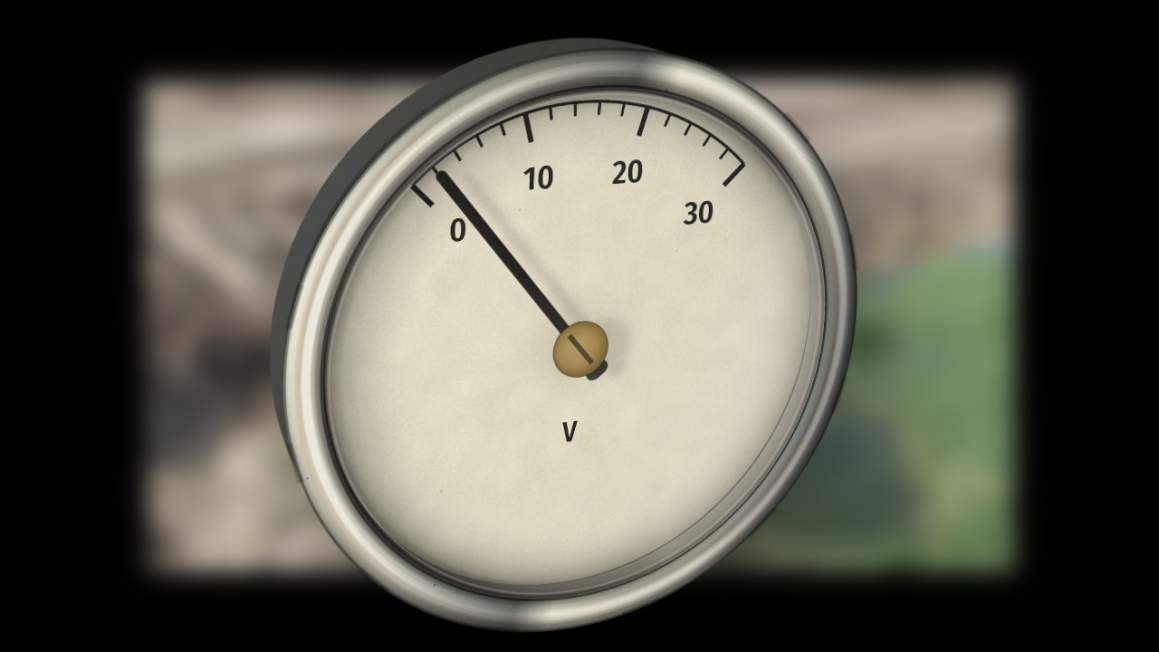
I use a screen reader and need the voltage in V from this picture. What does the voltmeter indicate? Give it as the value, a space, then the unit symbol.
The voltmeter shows 2 V
